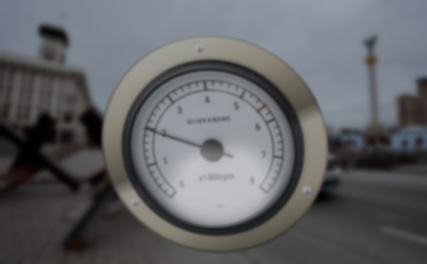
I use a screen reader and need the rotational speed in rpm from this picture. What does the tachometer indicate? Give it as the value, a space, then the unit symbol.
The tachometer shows 2000 rpm
